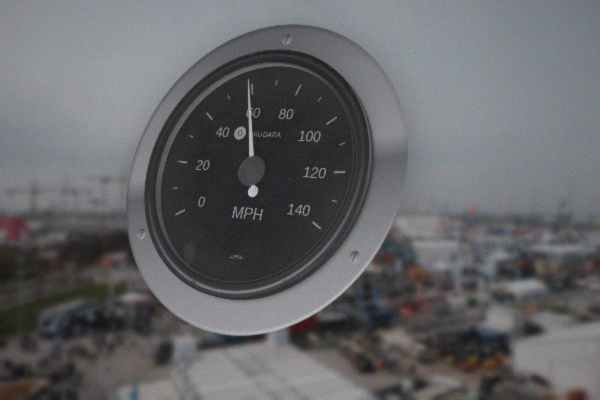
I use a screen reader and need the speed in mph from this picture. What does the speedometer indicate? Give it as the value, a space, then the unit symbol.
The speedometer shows 60 mph
